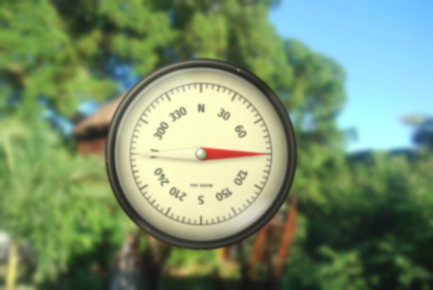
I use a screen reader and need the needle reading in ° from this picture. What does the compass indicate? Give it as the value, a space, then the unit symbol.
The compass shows 90 °
